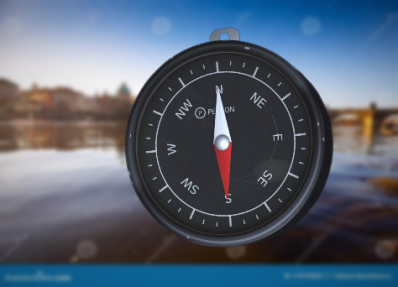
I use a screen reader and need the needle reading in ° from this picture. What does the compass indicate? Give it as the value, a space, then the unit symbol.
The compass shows 180 °
